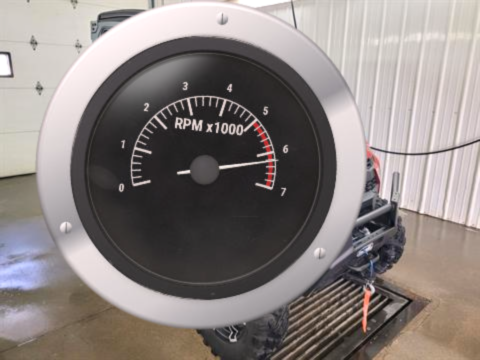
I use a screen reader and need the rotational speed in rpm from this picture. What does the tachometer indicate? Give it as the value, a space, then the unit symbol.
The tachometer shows 6200 rpm
